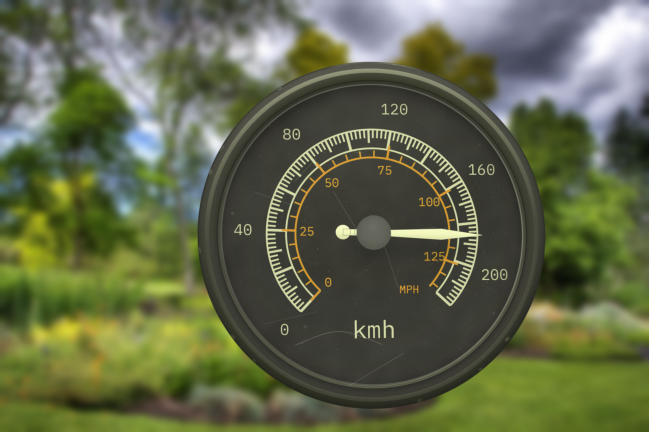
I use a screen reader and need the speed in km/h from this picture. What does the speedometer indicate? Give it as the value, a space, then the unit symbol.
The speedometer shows 186 km/h
